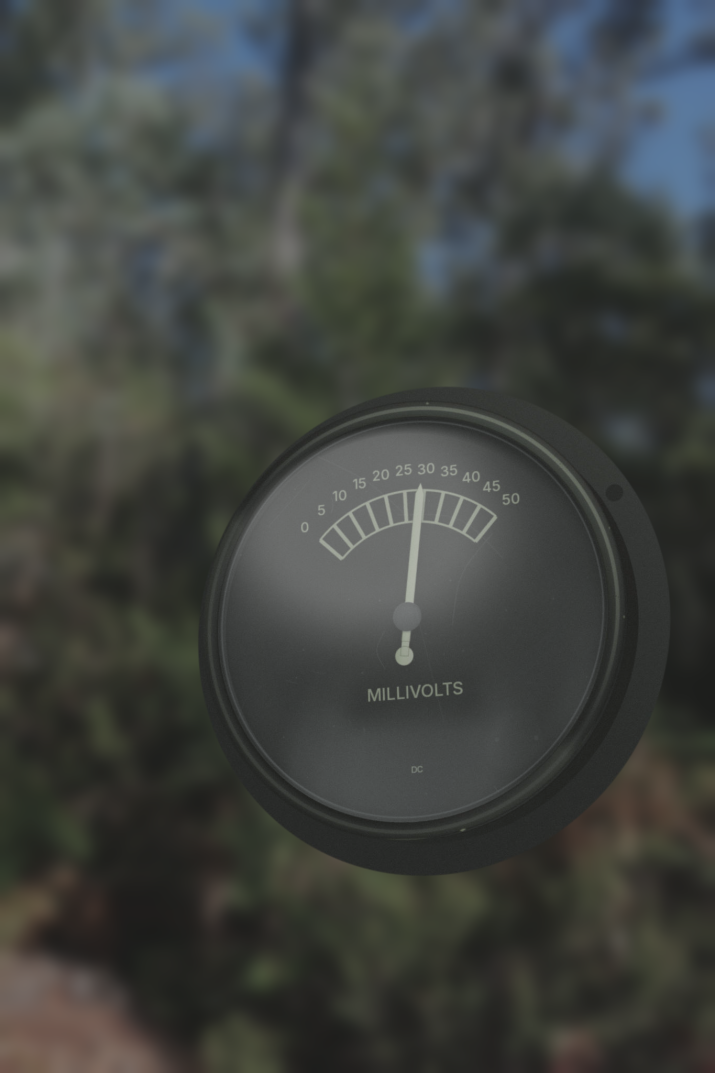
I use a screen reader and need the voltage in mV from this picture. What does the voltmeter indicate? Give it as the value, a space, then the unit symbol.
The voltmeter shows 30 mV
